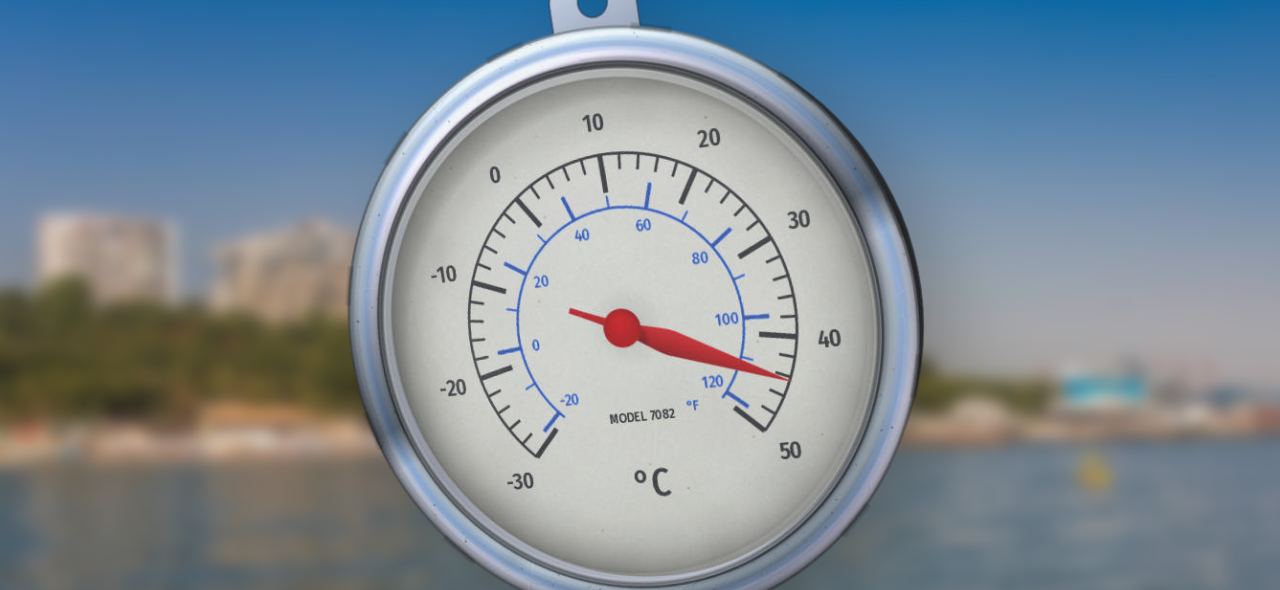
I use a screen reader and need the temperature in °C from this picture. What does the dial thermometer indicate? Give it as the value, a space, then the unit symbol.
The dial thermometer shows 44 °C
